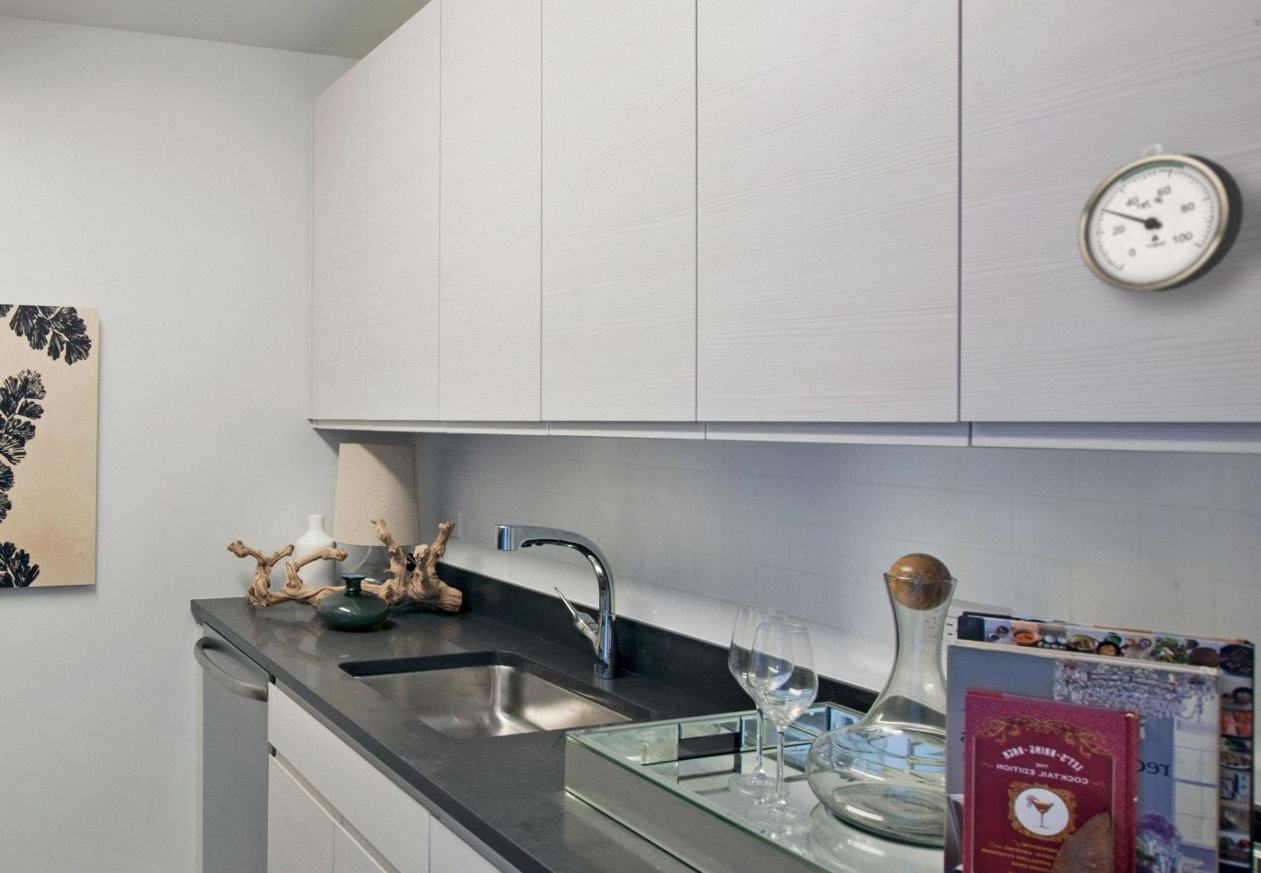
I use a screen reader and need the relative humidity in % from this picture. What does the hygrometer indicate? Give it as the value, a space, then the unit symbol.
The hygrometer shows 30 %
